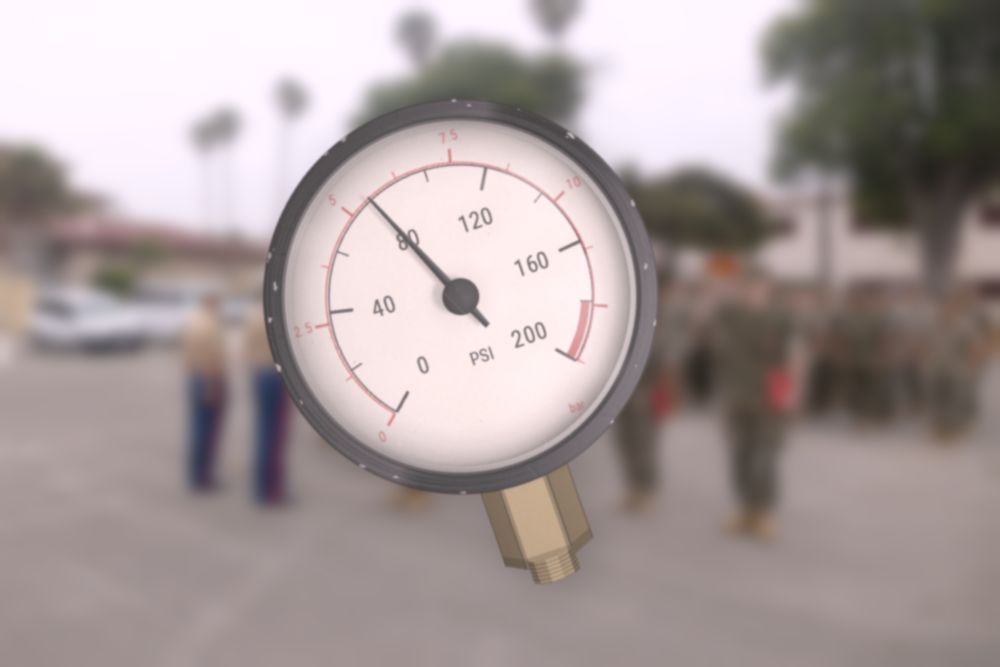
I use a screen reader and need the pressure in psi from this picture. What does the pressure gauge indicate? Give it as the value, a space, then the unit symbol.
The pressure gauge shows 80 psi
